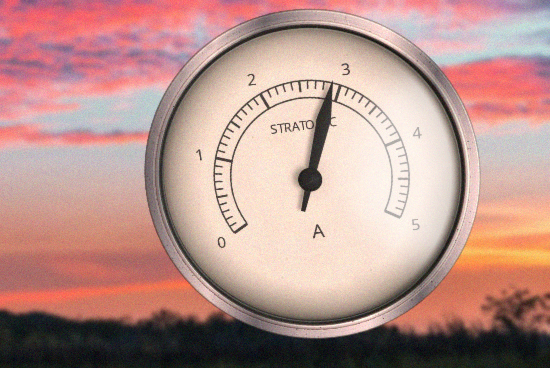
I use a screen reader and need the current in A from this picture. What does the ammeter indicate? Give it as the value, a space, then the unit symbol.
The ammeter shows 2.9 A
